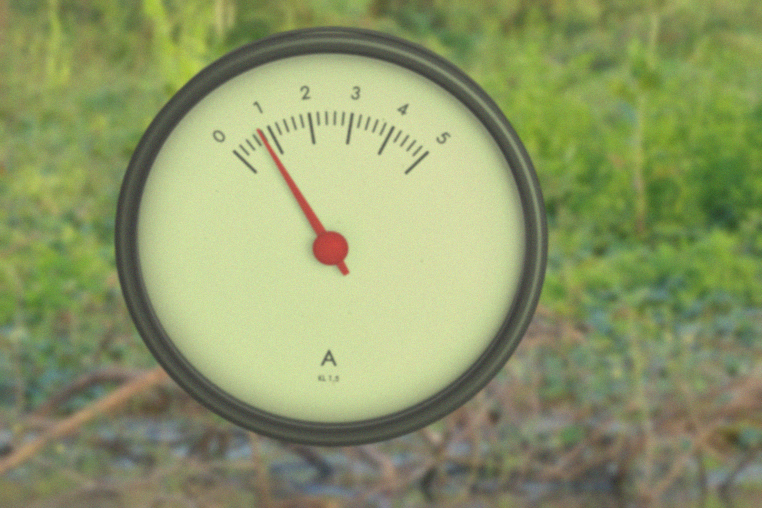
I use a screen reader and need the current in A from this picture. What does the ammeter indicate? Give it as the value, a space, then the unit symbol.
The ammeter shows 0.8 A
